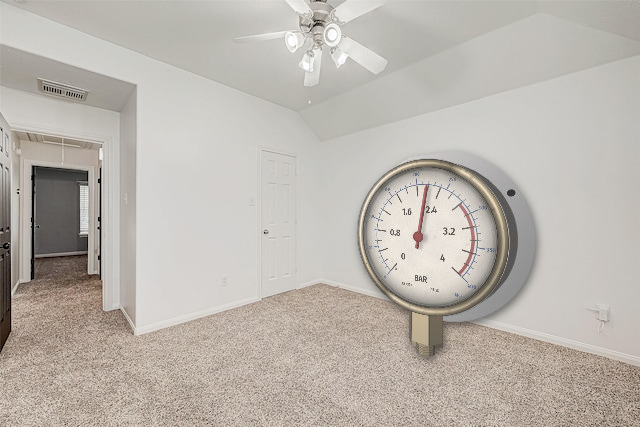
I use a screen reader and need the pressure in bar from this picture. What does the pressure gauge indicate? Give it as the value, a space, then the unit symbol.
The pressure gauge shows 2.2 bar
